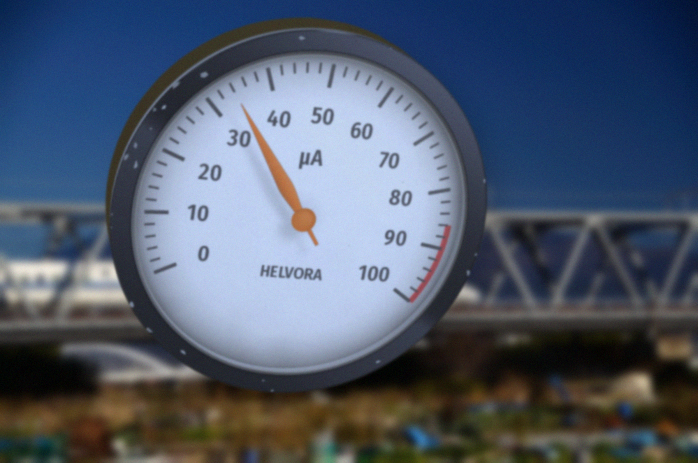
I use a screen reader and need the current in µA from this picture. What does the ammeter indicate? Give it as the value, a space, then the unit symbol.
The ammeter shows 34 µA
